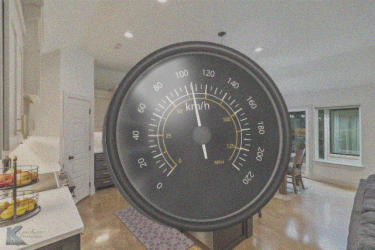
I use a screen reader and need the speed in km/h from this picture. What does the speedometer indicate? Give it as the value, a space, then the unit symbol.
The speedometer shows 105 km/h
